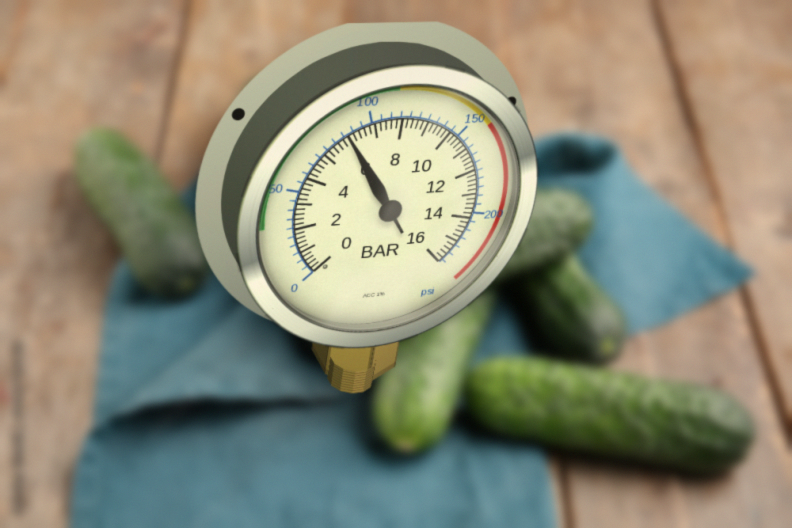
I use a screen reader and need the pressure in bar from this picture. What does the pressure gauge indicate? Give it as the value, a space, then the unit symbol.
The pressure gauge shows 6 bar
